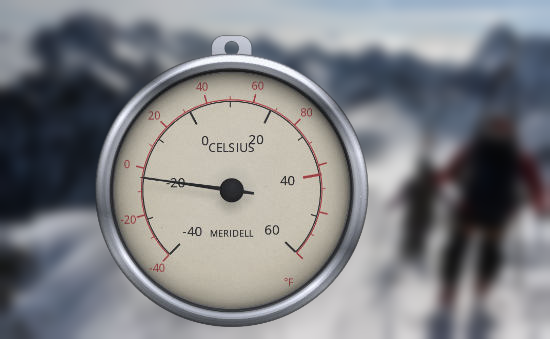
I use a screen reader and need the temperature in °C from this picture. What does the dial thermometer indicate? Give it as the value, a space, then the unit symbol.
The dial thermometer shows -20 °C
